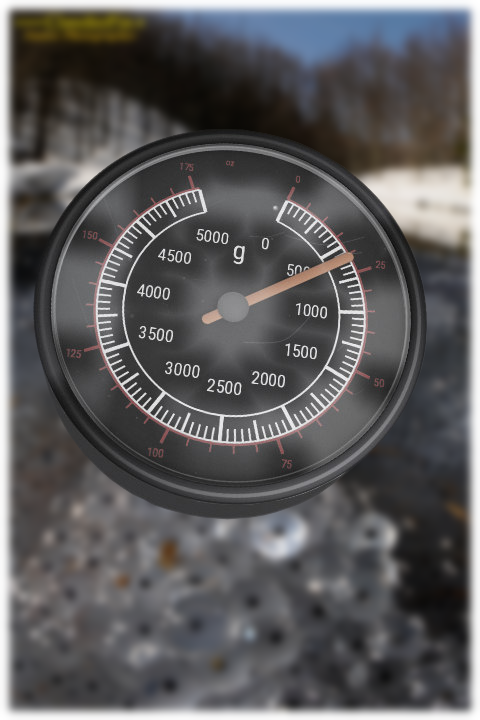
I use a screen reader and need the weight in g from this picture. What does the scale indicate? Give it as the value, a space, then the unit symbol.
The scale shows 600 g
